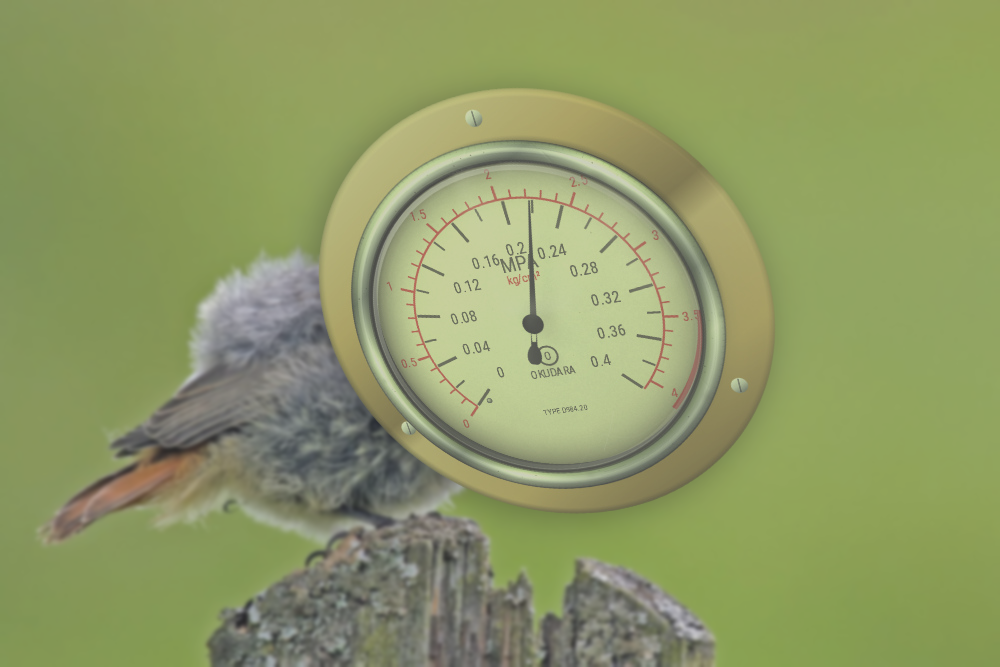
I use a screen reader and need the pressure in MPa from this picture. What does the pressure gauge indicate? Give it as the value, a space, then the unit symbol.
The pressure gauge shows 0.22 MPa
